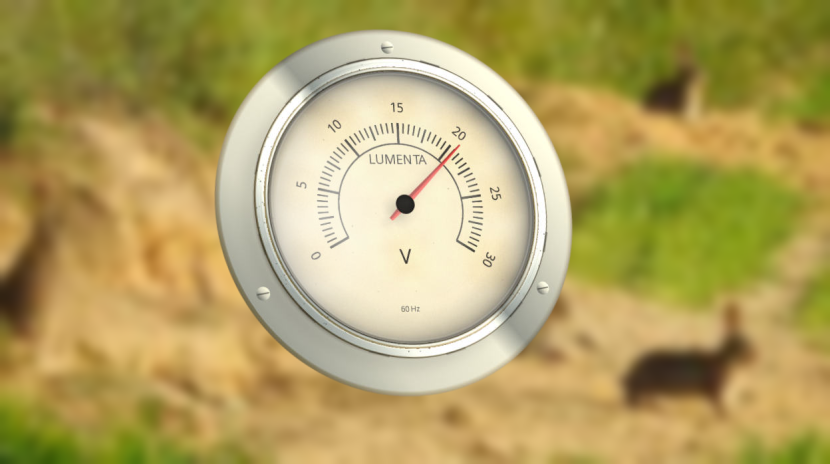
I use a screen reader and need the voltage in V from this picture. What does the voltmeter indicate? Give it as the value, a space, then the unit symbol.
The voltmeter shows 20.5 V
